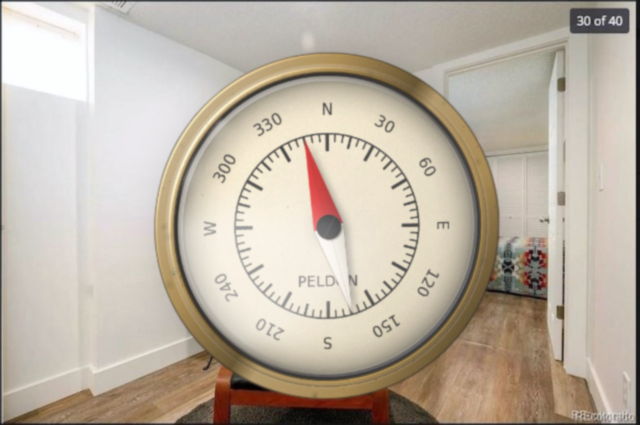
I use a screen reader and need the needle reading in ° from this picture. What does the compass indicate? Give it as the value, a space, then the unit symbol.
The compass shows 345 °
